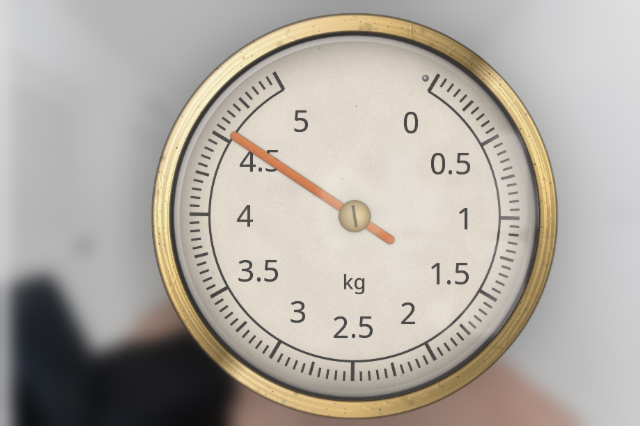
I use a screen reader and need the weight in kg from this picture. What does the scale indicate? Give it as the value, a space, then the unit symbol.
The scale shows 4.55 kg
